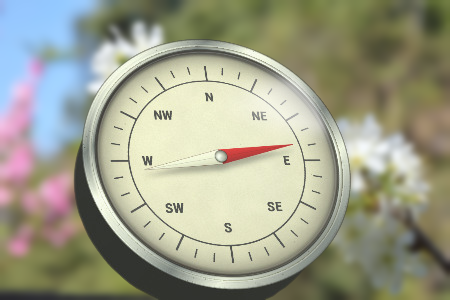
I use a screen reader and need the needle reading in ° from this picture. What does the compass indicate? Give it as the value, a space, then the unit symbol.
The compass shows 80 °
